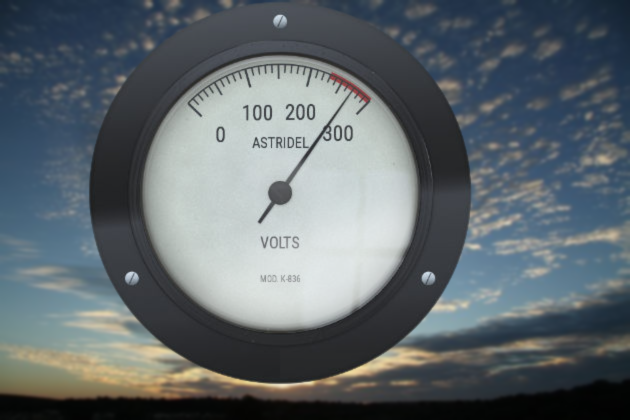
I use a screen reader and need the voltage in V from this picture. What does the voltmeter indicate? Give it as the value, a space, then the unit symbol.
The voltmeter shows 270 V
